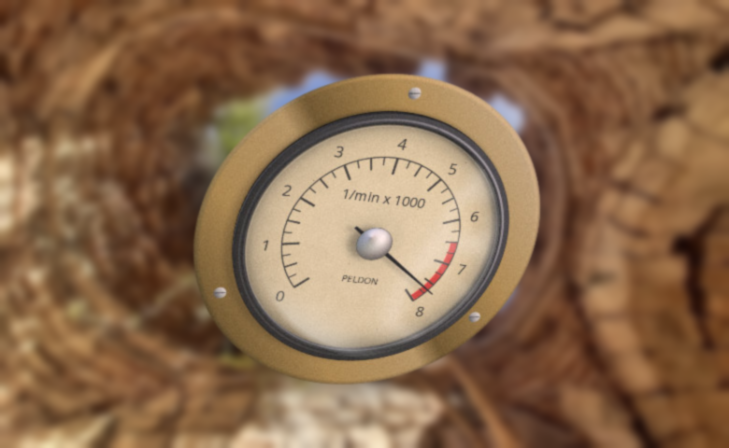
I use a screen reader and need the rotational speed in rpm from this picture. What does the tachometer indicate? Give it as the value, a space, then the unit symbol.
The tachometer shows 7625 rpm
